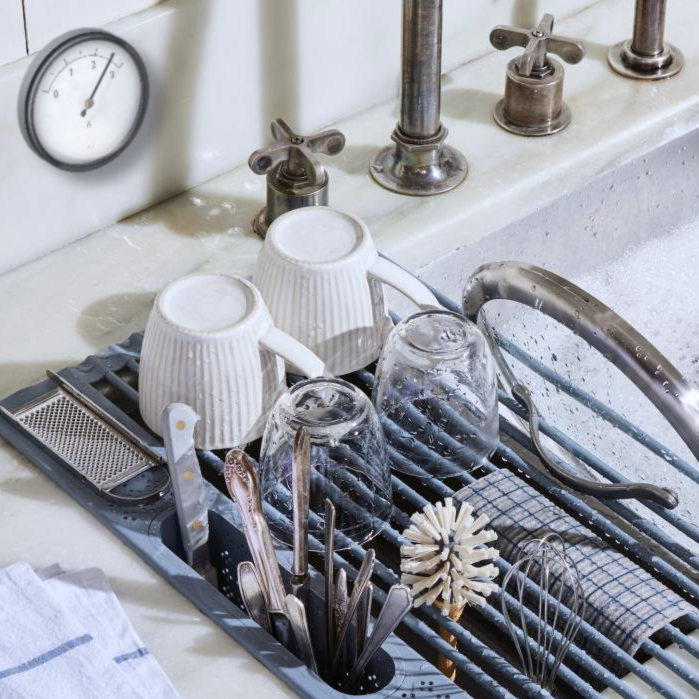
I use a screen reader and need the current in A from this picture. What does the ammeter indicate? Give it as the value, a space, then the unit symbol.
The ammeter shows 2.5 A
